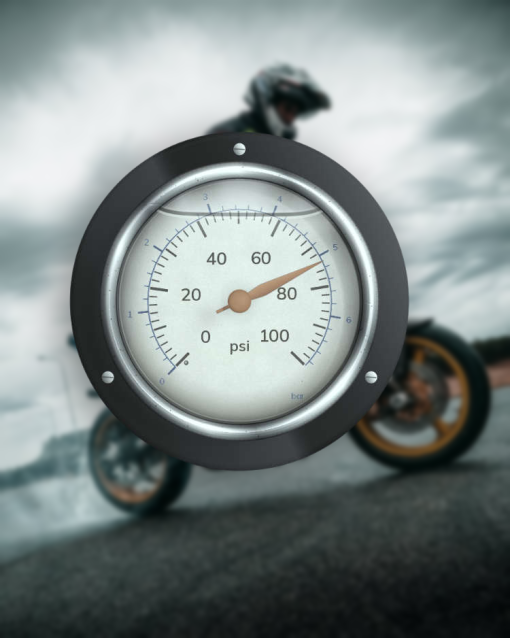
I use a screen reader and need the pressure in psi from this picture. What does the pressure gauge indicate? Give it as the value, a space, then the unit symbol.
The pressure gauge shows 74 psi
